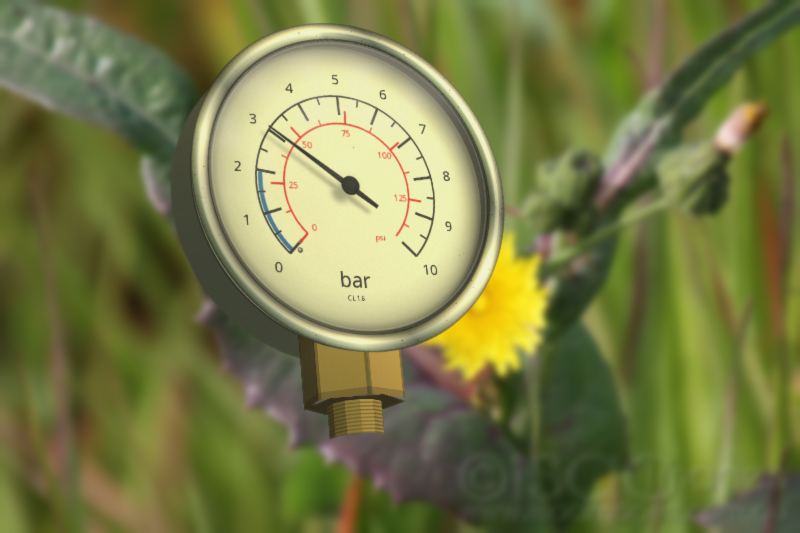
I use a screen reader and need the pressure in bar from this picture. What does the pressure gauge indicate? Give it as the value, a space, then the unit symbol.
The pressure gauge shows 3 bar
